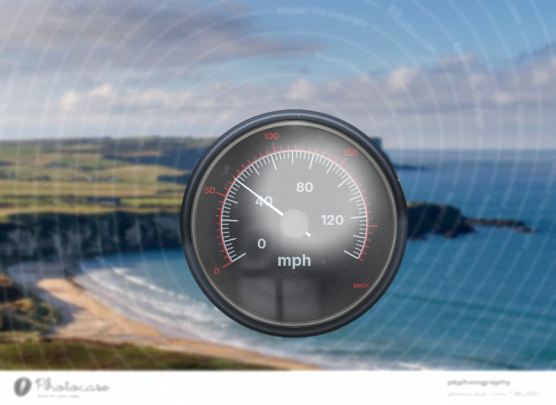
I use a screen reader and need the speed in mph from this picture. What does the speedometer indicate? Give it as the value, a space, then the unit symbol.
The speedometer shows 40 mph
